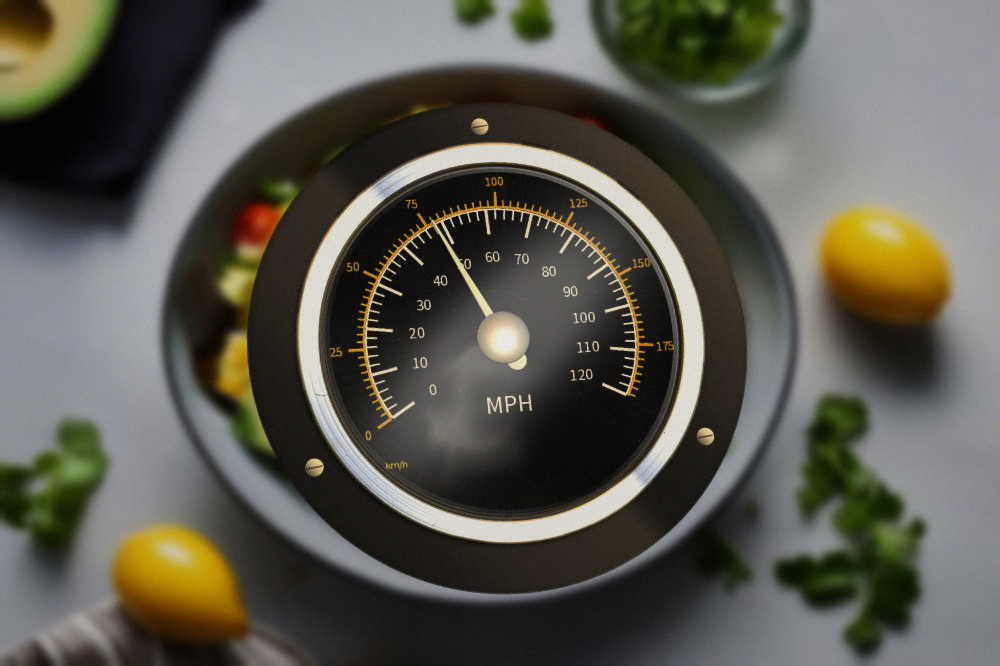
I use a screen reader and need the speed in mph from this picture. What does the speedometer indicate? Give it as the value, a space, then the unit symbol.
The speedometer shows 48 mph
